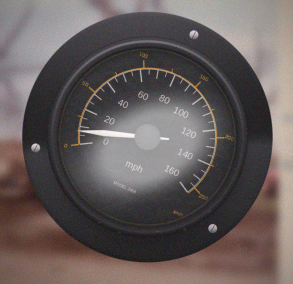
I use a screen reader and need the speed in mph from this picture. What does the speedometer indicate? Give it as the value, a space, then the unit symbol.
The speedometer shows 7.5 mph
